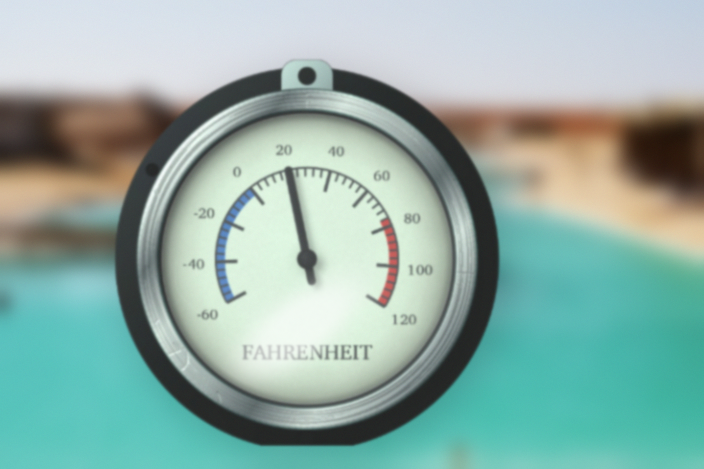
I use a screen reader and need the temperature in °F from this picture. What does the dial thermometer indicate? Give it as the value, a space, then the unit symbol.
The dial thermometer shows 20 °F
